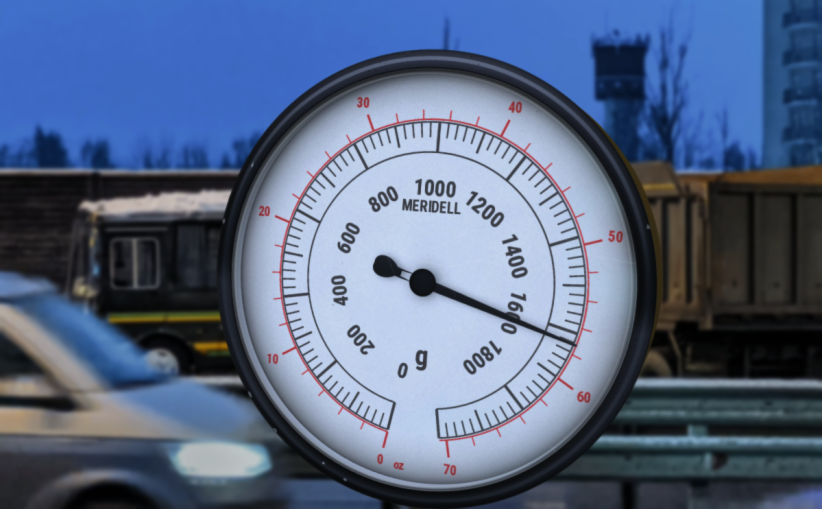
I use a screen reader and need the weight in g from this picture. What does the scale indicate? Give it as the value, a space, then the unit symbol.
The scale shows 1620 g
